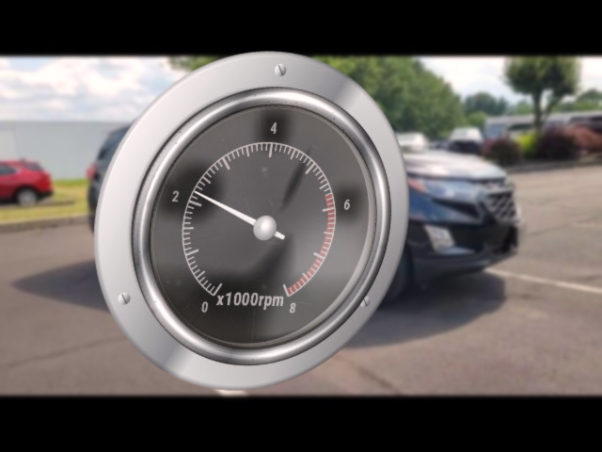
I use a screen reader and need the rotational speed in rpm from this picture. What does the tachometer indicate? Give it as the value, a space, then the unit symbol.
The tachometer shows 2200 rpm
